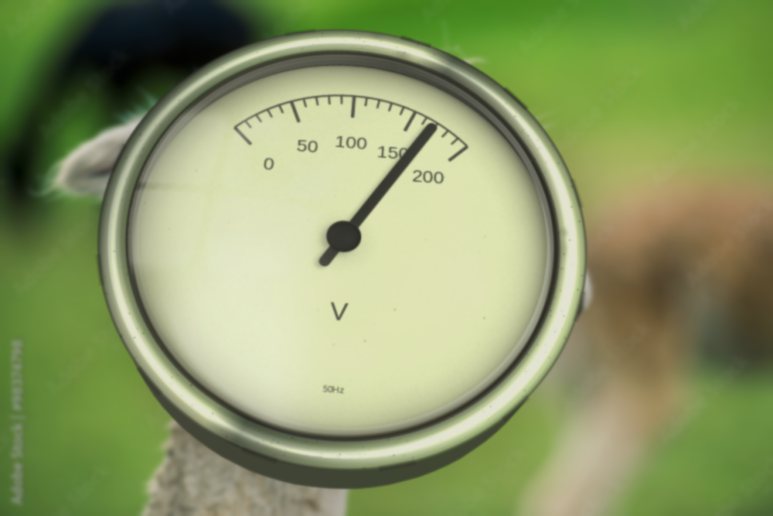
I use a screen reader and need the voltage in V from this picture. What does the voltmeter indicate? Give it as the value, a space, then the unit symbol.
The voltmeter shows 170 V
